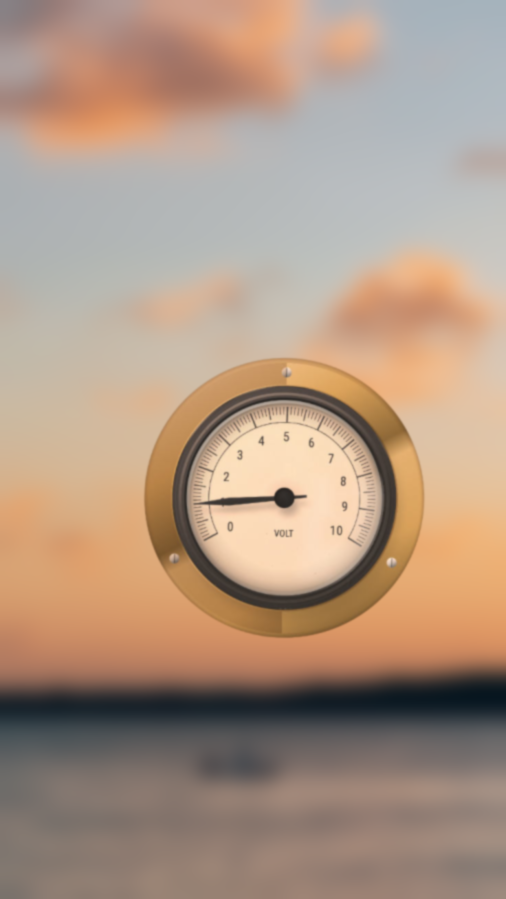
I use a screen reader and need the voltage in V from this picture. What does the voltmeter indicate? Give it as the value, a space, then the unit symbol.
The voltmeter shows 1 V
